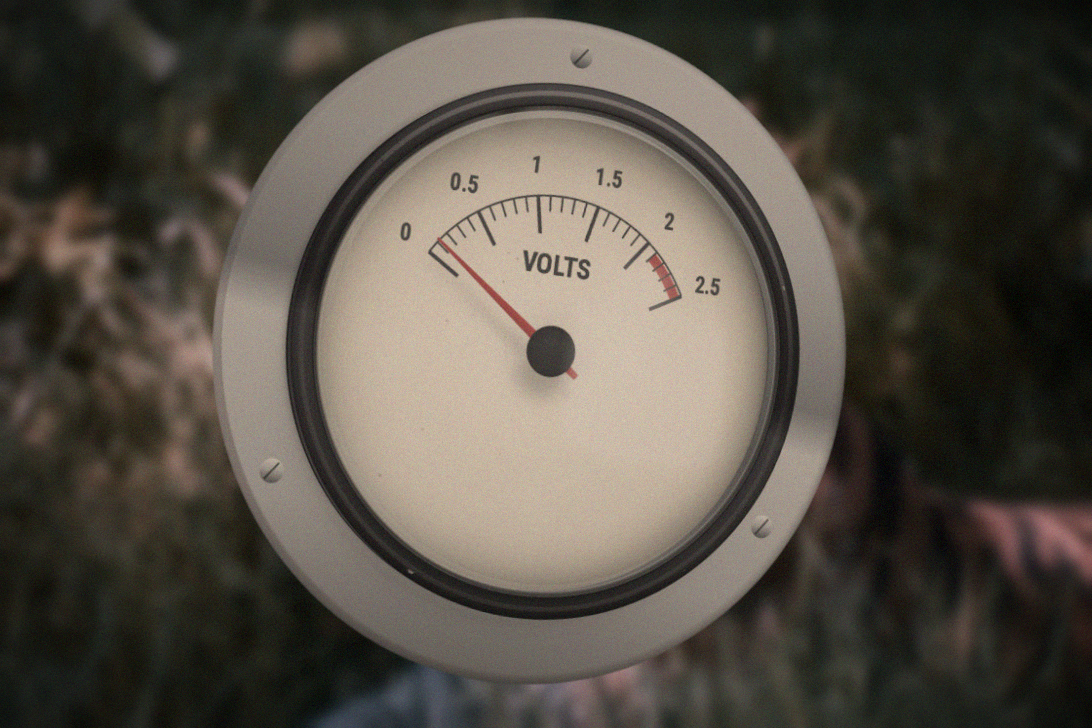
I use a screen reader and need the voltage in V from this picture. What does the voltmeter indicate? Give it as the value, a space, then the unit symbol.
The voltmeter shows 0.1 V
